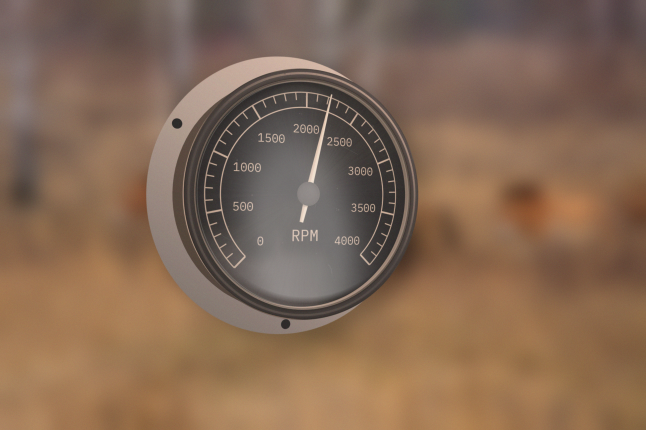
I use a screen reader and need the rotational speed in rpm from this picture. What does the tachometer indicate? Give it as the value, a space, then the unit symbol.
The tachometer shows 2200 rpm
